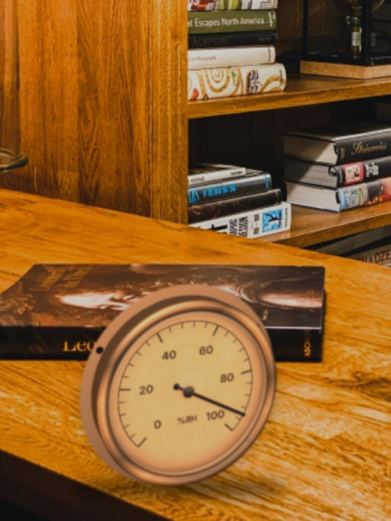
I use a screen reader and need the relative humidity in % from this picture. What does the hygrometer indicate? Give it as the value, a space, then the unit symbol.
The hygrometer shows 94 %
